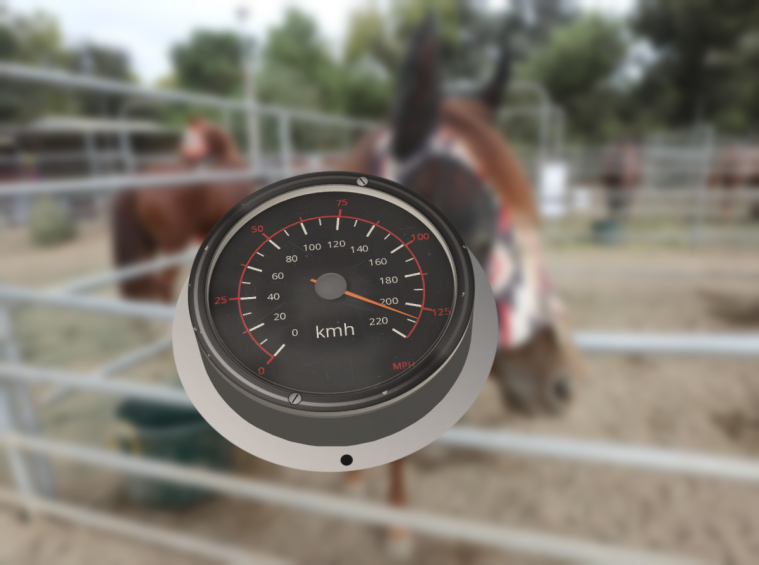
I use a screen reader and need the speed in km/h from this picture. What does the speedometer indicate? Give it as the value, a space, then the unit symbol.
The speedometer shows 210 km/h
